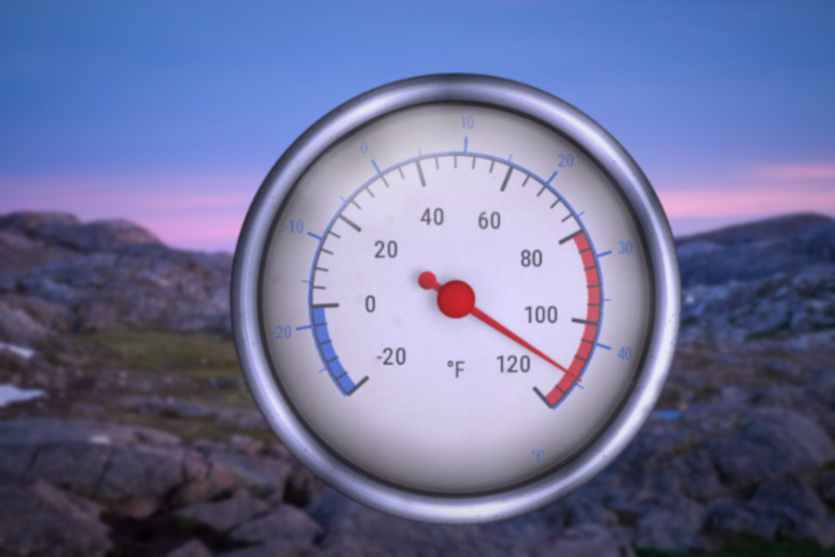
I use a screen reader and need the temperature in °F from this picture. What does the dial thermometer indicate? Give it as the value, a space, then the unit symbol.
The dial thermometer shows 112 °F
